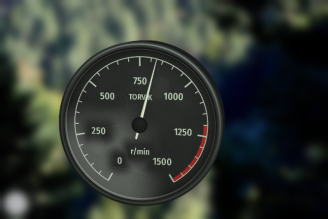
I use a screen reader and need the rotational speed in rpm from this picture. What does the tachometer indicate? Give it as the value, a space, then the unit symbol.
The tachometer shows 825 rpm
